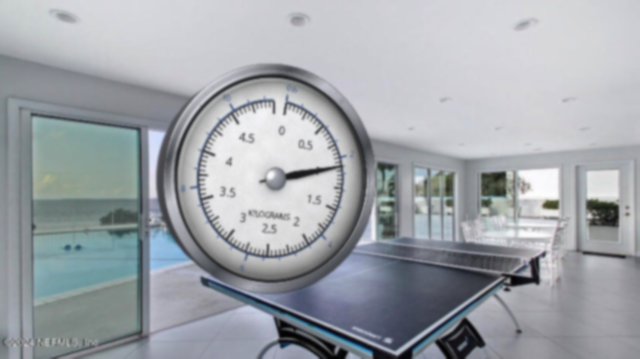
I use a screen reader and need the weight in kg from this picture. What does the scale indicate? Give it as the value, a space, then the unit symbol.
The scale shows 1 kg
